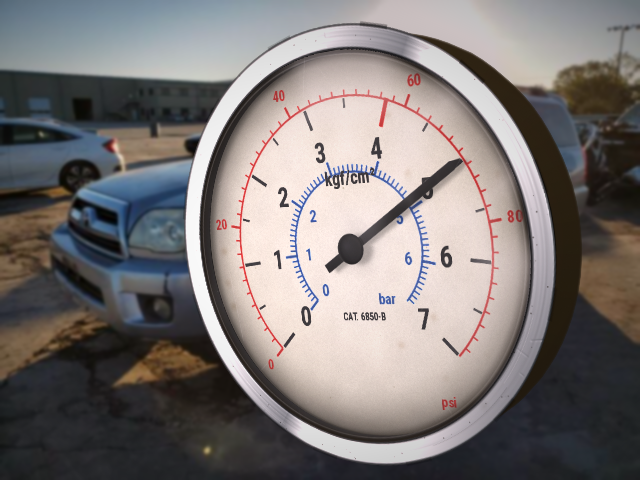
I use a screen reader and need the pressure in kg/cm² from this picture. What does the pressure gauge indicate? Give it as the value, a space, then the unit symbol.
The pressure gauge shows 5 kg/cm²
